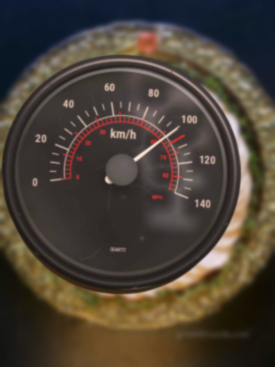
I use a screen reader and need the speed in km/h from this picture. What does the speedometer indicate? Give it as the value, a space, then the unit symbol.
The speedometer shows 100 km/h
